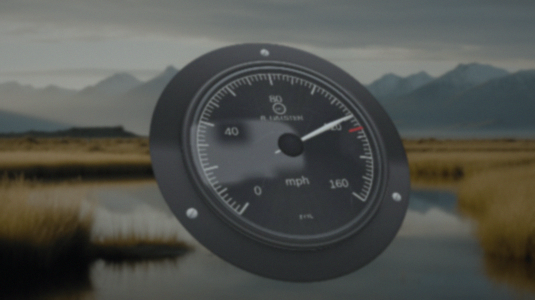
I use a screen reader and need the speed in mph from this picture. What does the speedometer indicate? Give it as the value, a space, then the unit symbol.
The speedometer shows 120 mph
